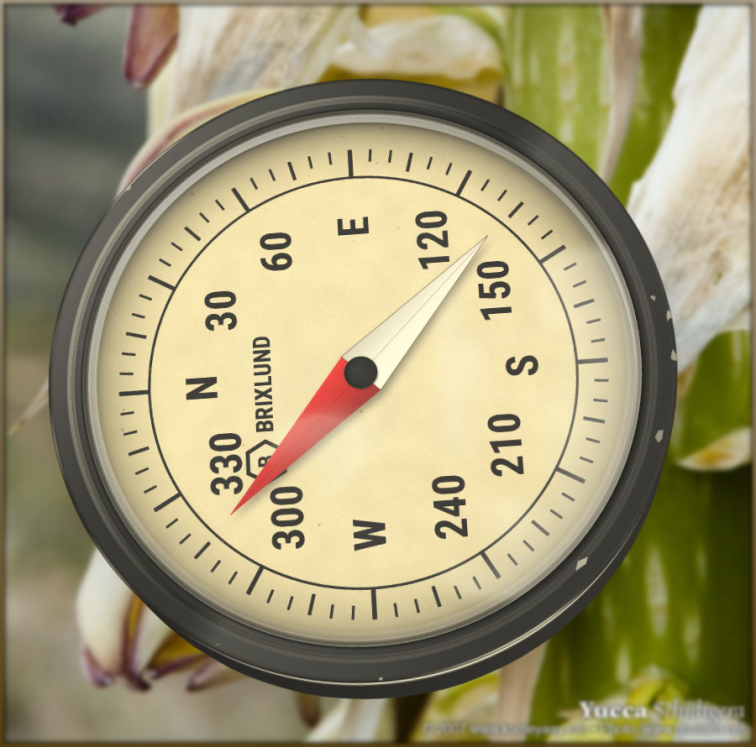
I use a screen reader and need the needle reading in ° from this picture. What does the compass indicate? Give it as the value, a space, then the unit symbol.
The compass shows 315 °
